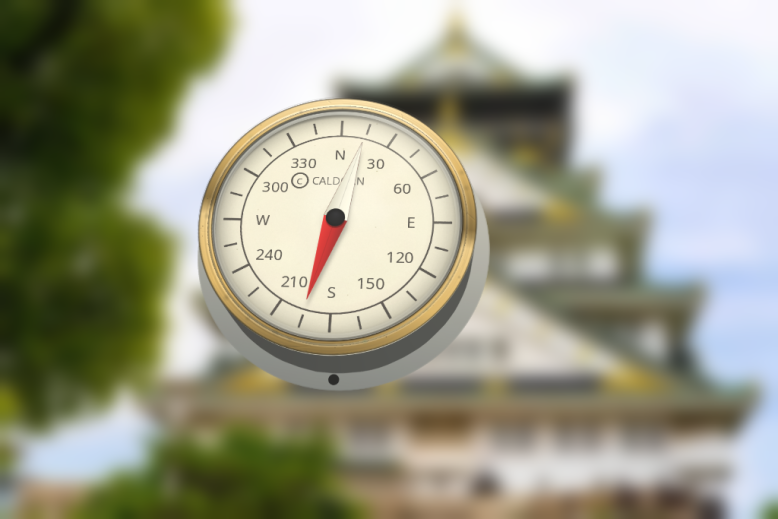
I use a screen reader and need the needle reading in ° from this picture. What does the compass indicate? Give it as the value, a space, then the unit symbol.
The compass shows 195 °
